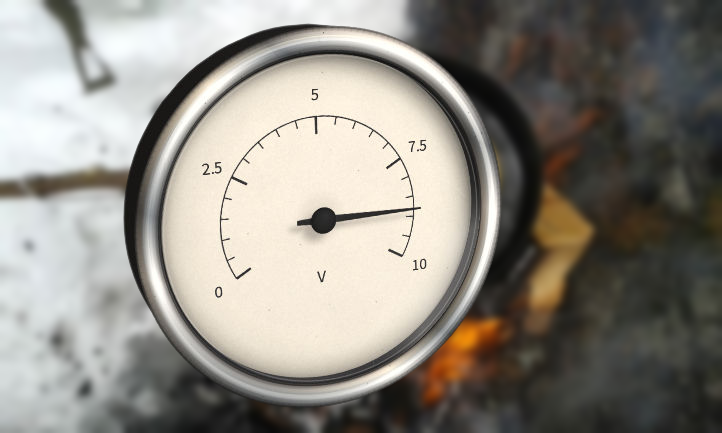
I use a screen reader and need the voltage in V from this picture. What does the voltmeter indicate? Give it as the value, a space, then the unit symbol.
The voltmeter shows 8.75 V
